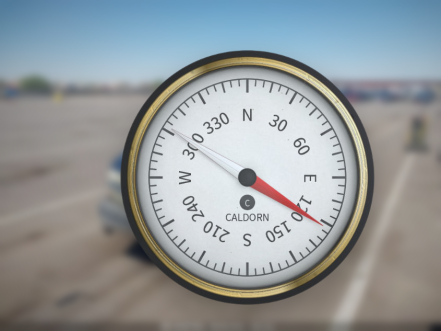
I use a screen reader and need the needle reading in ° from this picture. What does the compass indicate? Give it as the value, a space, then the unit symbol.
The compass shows 122.5 °
